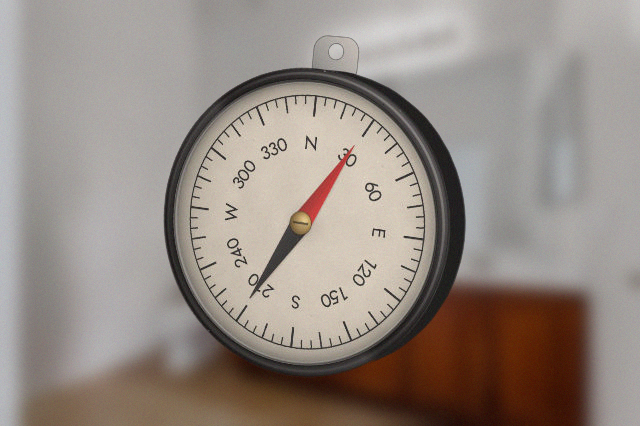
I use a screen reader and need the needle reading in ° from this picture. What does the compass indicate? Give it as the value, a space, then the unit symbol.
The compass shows 30 °
